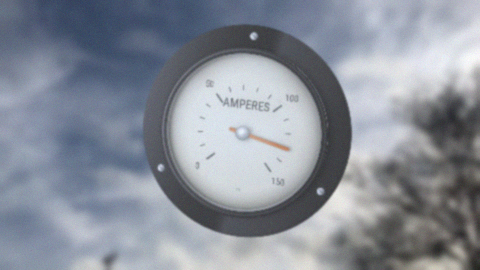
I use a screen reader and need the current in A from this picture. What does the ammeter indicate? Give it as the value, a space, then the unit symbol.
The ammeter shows 130 A
